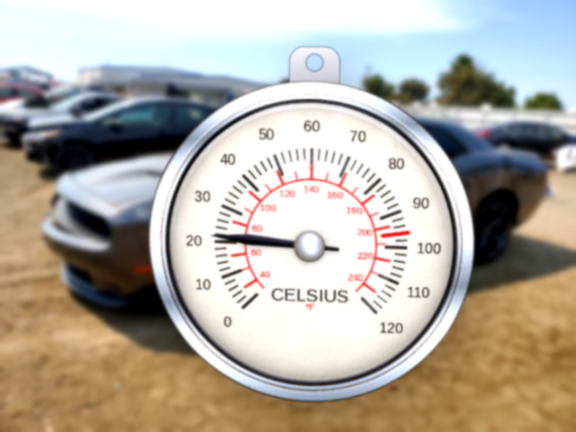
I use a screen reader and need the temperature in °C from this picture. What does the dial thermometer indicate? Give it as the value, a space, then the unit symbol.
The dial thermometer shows 22 °C
